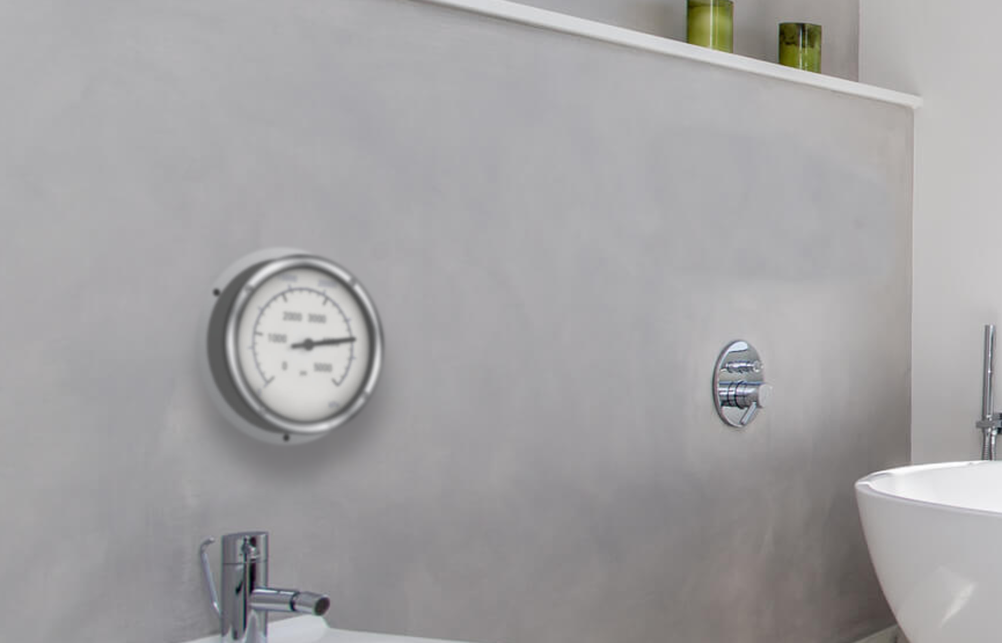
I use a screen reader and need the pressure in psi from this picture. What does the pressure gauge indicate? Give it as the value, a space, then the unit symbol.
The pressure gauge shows 4000 psi
